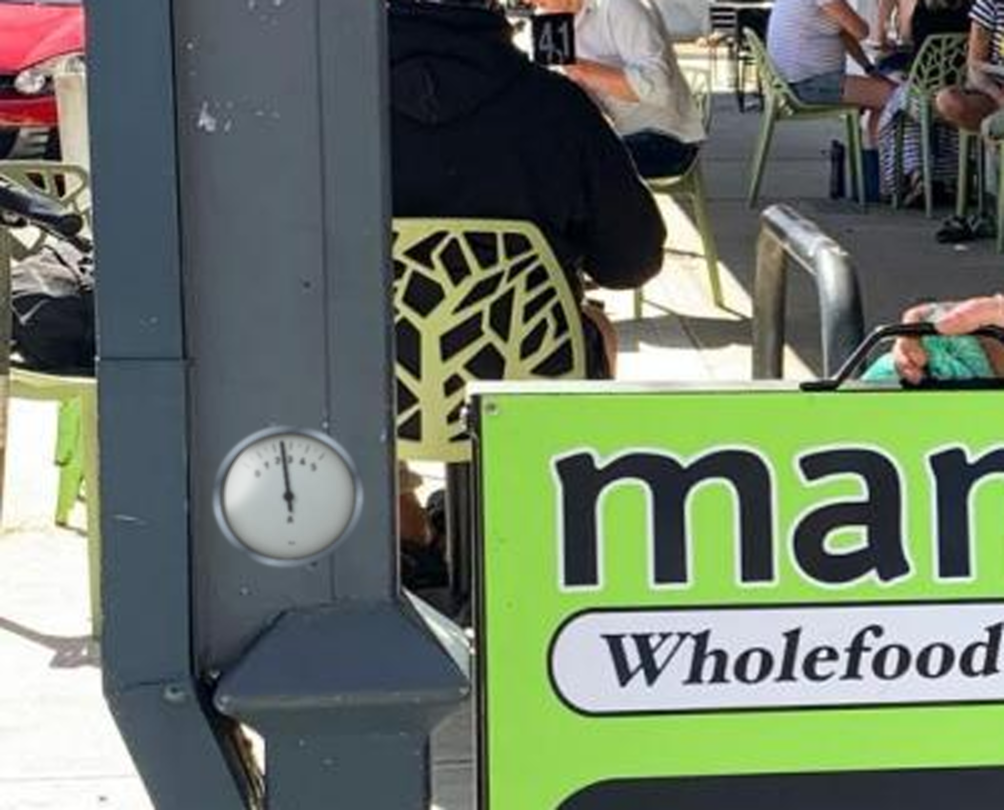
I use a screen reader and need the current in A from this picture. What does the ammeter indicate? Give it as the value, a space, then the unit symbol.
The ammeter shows 2.5 A
